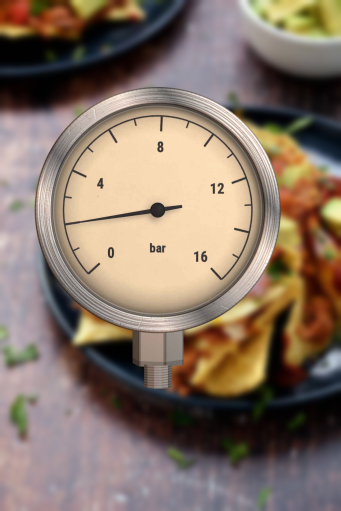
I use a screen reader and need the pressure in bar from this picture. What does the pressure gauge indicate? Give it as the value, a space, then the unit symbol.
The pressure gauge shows 2 bar
